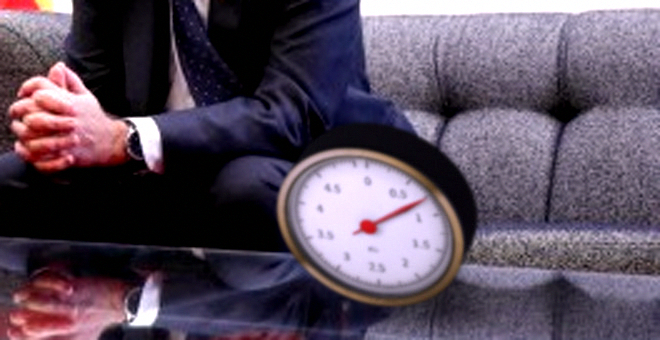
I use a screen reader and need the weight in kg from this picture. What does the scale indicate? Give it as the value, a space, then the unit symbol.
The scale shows 0.75 kg
